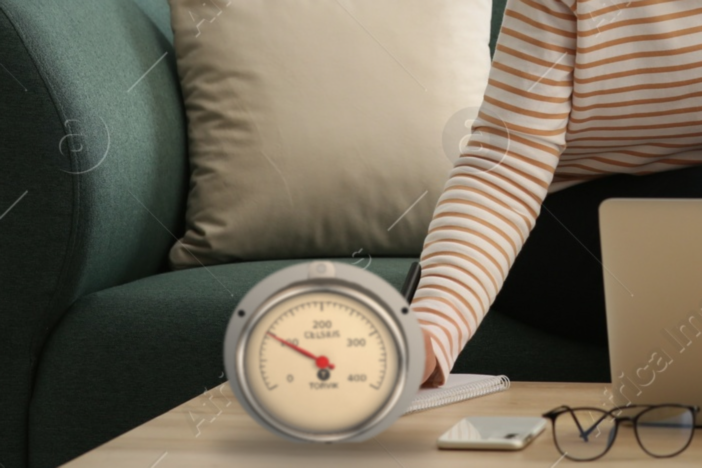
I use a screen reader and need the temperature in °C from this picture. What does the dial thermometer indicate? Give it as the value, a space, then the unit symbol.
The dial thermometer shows 100 °C
